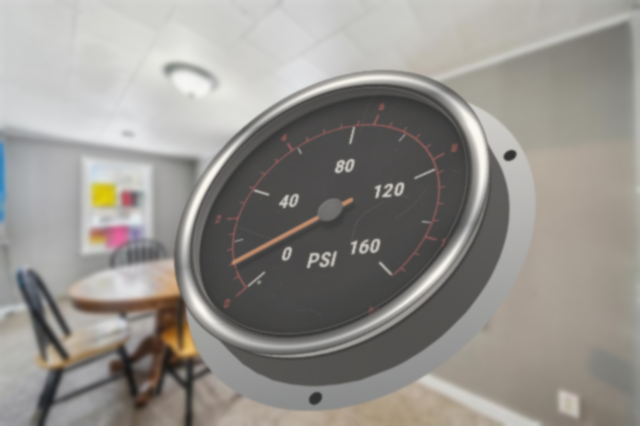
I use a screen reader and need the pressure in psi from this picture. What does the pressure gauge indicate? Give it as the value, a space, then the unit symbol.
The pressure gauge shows 10 psi
